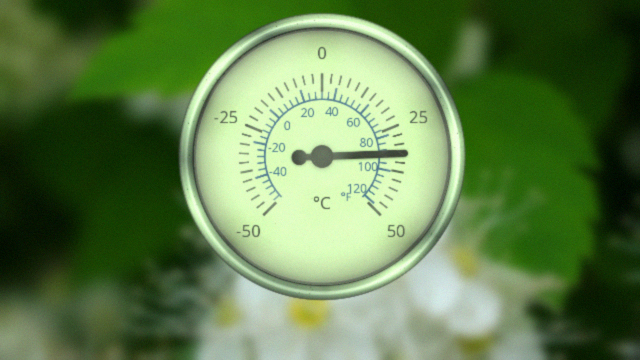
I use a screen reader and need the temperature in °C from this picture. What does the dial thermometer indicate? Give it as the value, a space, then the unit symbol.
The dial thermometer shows 32.5 °C
